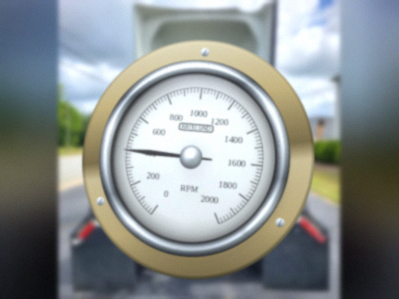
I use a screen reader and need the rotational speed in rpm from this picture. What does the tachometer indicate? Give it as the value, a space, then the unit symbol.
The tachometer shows 400 rpm
